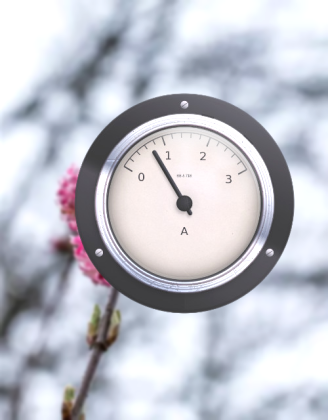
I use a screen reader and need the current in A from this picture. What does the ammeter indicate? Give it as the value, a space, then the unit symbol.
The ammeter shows 0.7 A
